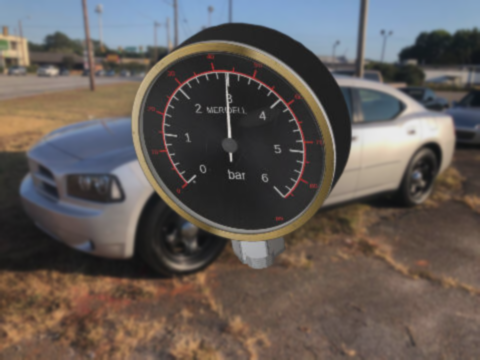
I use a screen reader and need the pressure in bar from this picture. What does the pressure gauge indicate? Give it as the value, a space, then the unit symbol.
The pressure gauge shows 3 bar
